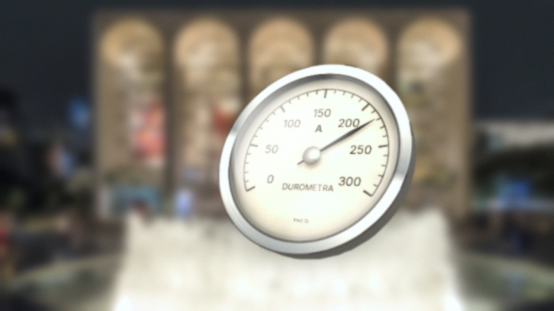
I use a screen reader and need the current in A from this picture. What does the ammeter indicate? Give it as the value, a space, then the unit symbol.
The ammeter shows 220 A
